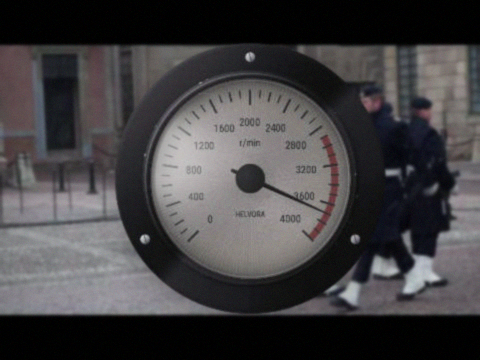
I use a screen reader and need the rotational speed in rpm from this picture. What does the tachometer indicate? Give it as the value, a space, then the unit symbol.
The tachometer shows 3700 rpm
